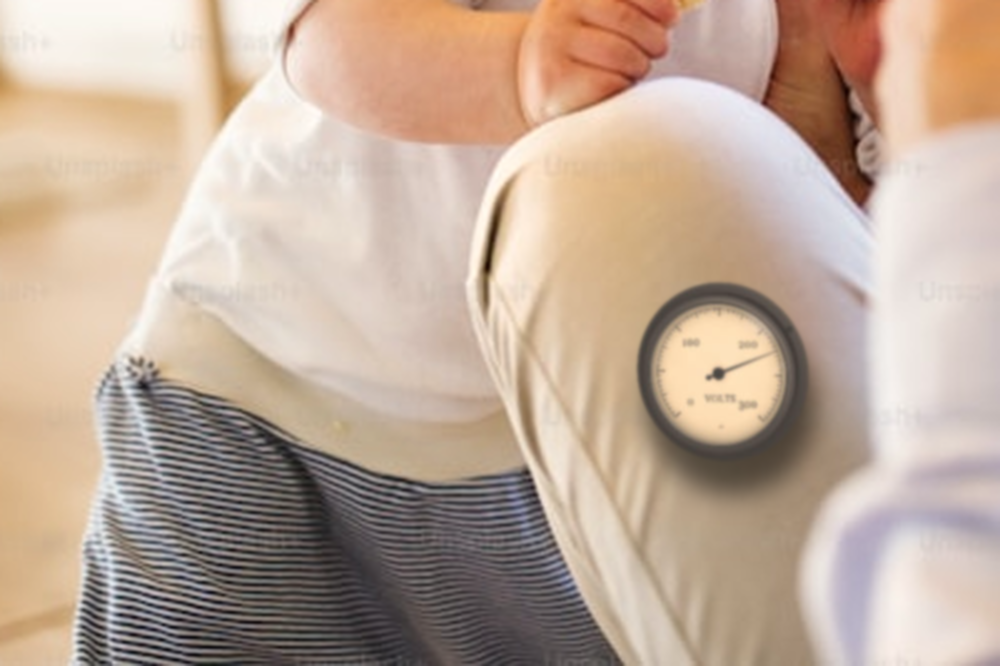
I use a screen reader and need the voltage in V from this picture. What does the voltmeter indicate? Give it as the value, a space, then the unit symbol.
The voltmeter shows 225 V
